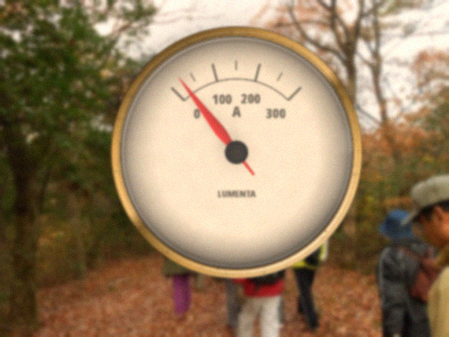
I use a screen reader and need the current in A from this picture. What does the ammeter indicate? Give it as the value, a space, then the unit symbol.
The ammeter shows 25 A
